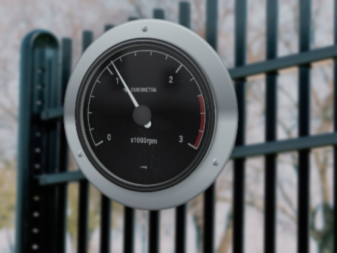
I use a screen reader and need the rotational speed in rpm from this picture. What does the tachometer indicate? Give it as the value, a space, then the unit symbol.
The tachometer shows 1100 rpm
